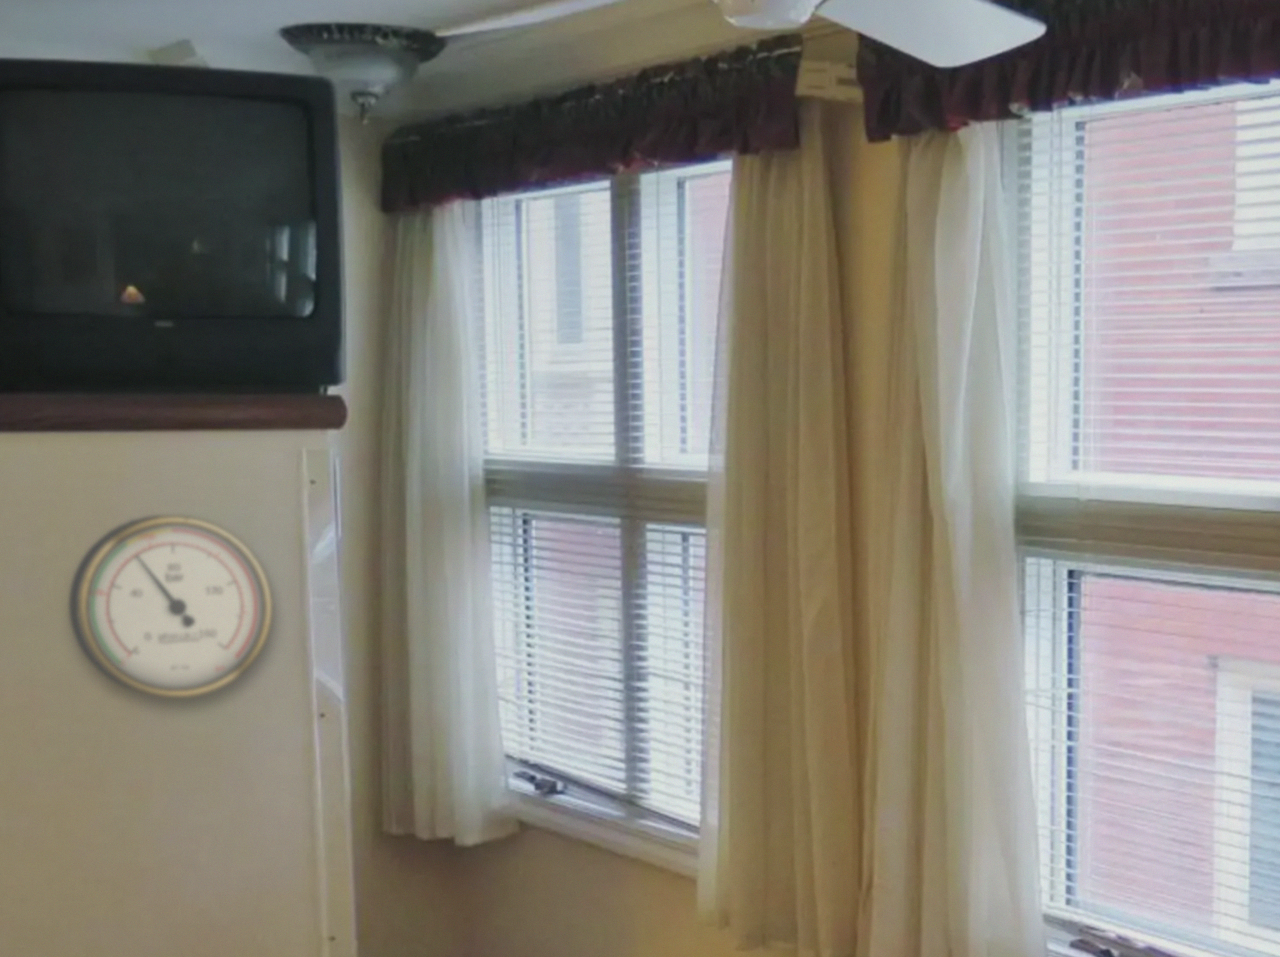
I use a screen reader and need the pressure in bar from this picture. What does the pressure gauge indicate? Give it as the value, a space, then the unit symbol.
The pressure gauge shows 60 bar
